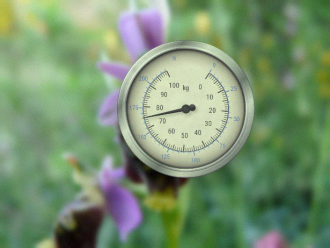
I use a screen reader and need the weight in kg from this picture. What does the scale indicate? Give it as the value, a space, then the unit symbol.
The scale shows 75 kg
